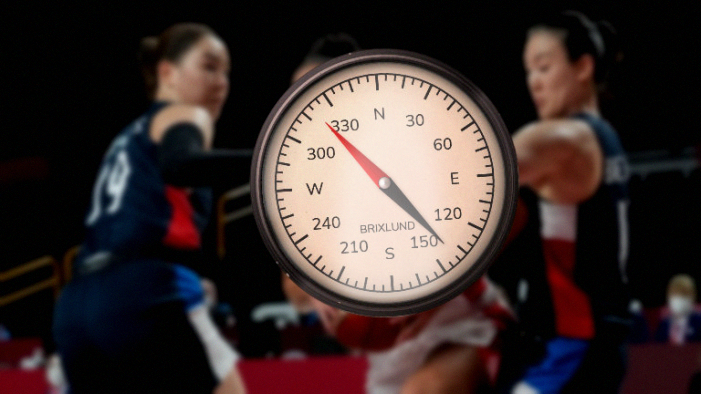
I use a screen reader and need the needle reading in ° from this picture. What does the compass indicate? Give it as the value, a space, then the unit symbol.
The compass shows 320 °
